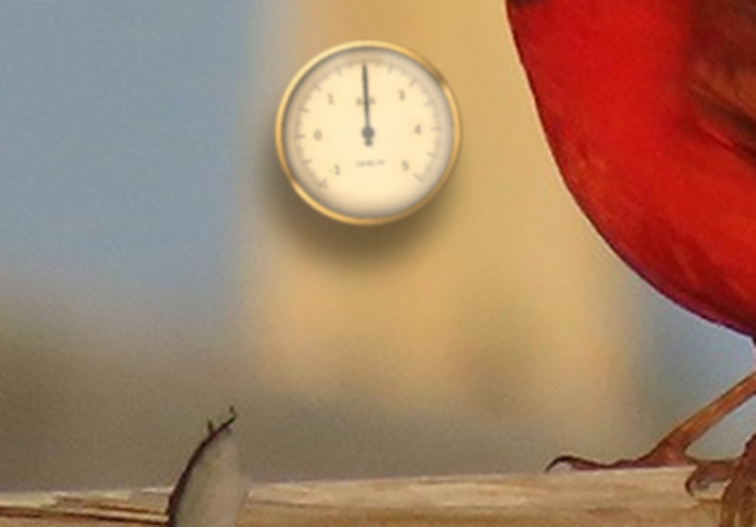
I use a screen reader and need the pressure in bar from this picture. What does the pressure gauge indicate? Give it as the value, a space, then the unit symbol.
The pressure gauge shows 2 bar
